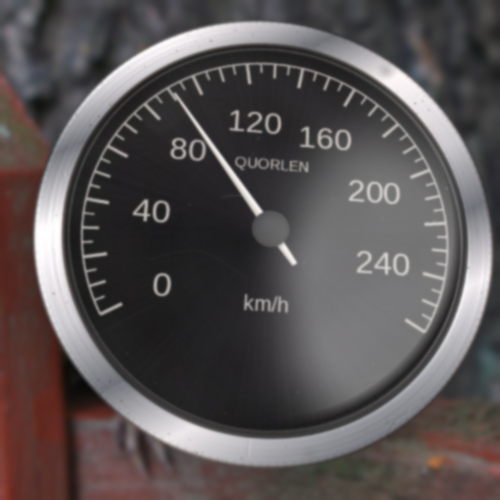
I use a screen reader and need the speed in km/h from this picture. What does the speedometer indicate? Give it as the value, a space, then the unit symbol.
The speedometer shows 90 km/h
